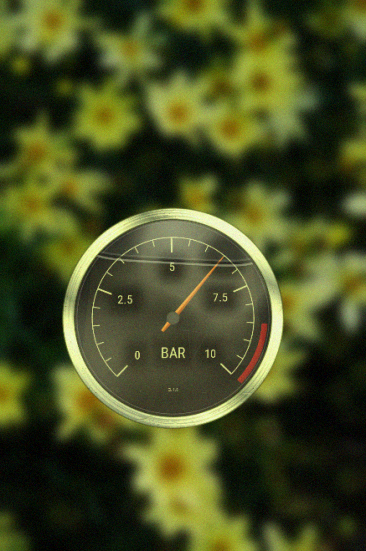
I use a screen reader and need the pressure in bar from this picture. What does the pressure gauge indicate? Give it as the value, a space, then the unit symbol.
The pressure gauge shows 6.5 bar
